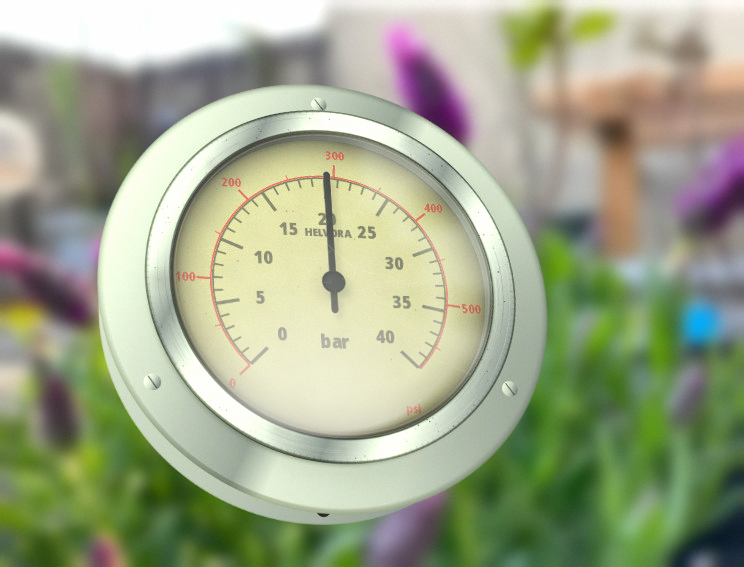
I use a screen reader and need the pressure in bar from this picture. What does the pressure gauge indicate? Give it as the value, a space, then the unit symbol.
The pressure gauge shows 20 bar
